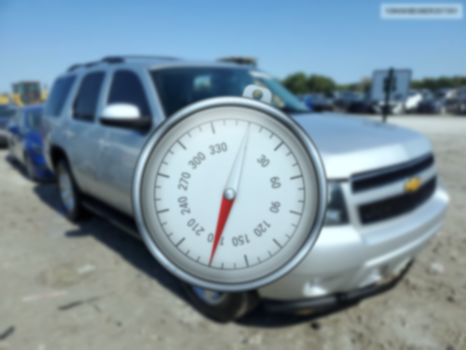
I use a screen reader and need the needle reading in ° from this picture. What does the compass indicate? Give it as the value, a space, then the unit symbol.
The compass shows 180 °
